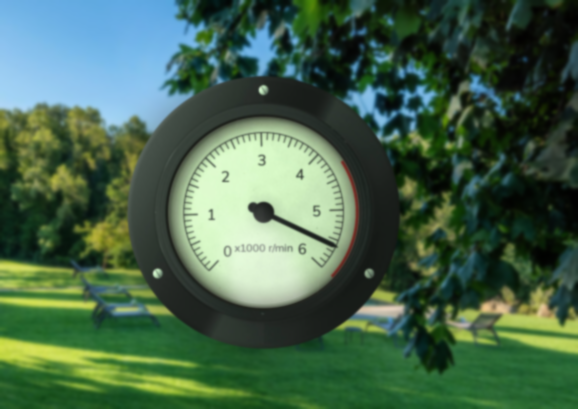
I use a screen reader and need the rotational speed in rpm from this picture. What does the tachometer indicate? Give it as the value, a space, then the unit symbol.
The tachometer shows 5600 rpm
